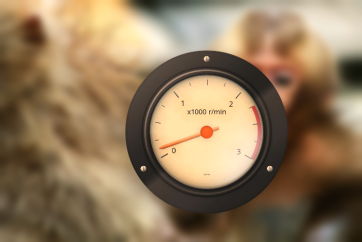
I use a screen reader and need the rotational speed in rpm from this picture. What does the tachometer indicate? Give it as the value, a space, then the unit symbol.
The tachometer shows 125 rpm
